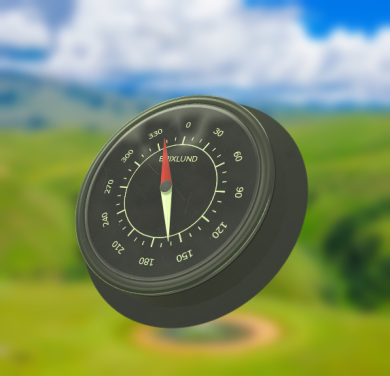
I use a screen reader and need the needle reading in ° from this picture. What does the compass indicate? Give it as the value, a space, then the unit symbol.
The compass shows 340 °
